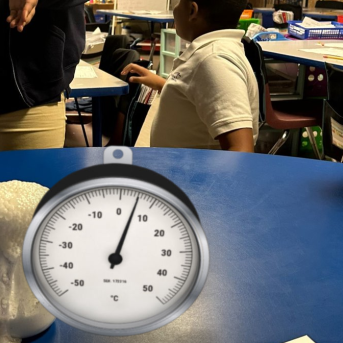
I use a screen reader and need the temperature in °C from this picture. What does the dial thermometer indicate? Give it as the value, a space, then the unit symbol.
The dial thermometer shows 5 °C
